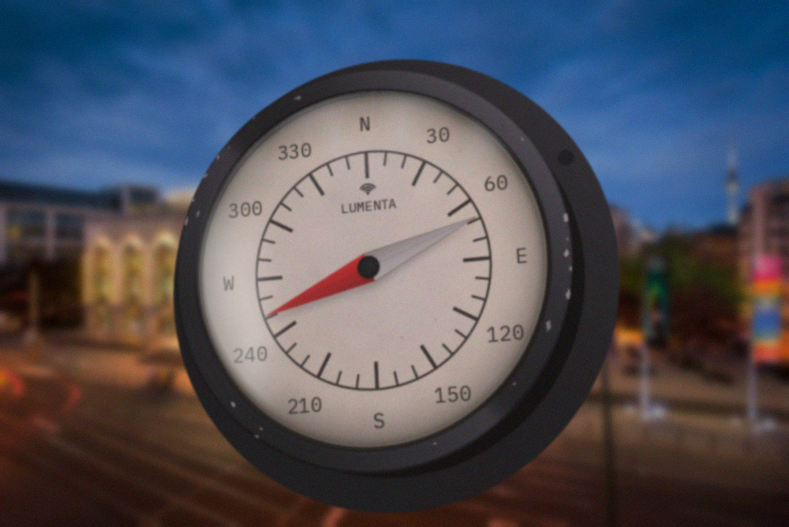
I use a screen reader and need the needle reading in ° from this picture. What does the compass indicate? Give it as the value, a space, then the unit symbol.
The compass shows 250 °
